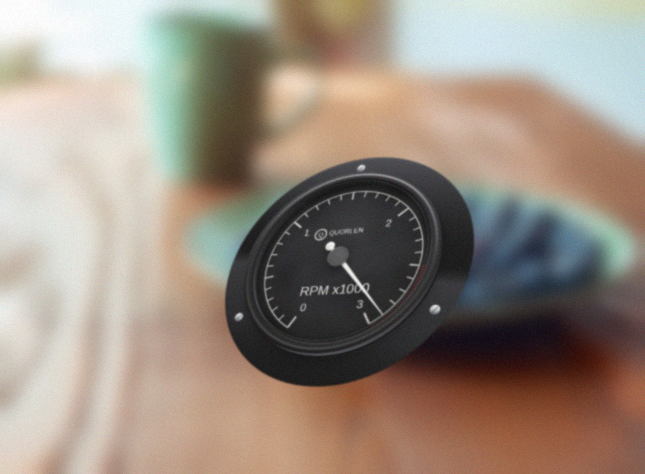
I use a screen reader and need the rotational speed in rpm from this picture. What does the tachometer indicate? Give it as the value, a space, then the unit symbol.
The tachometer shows 2900 rpm
